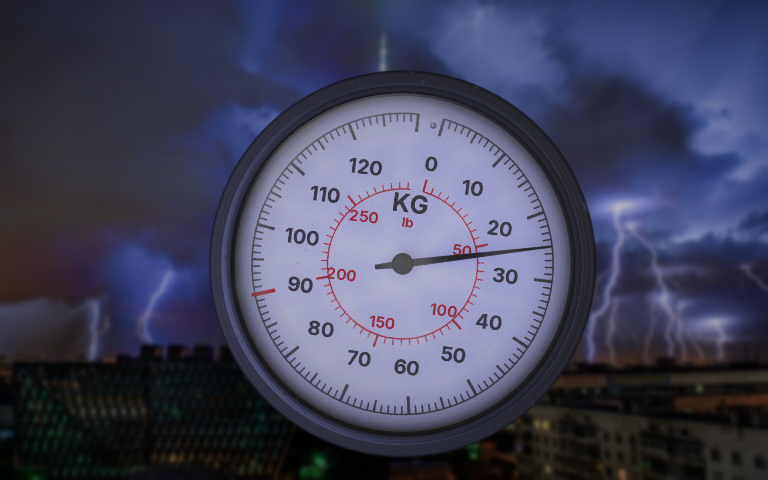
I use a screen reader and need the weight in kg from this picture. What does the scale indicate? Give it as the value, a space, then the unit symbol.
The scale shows 25 kg
